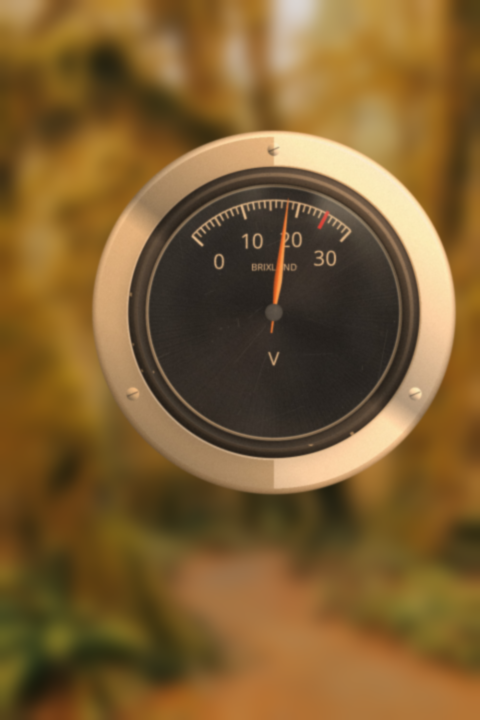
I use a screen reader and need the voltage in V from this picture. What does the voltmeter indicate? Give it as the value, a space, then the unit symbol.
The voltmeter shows 18 V
